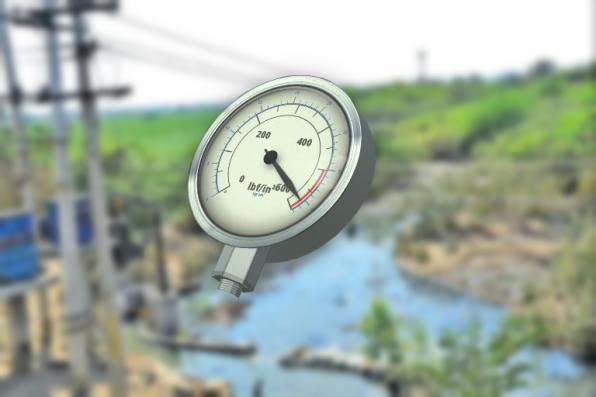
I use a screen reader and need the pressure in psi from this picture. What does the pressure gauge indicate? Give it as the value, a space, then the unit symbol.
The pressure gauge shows 575 psi
